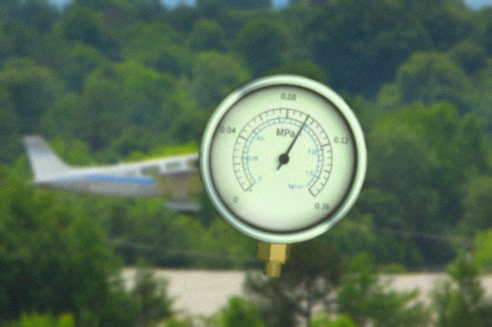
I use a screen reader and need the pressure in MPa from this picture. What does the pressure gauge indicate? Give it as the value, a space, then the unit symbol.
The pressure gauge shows 0.095 MPa
